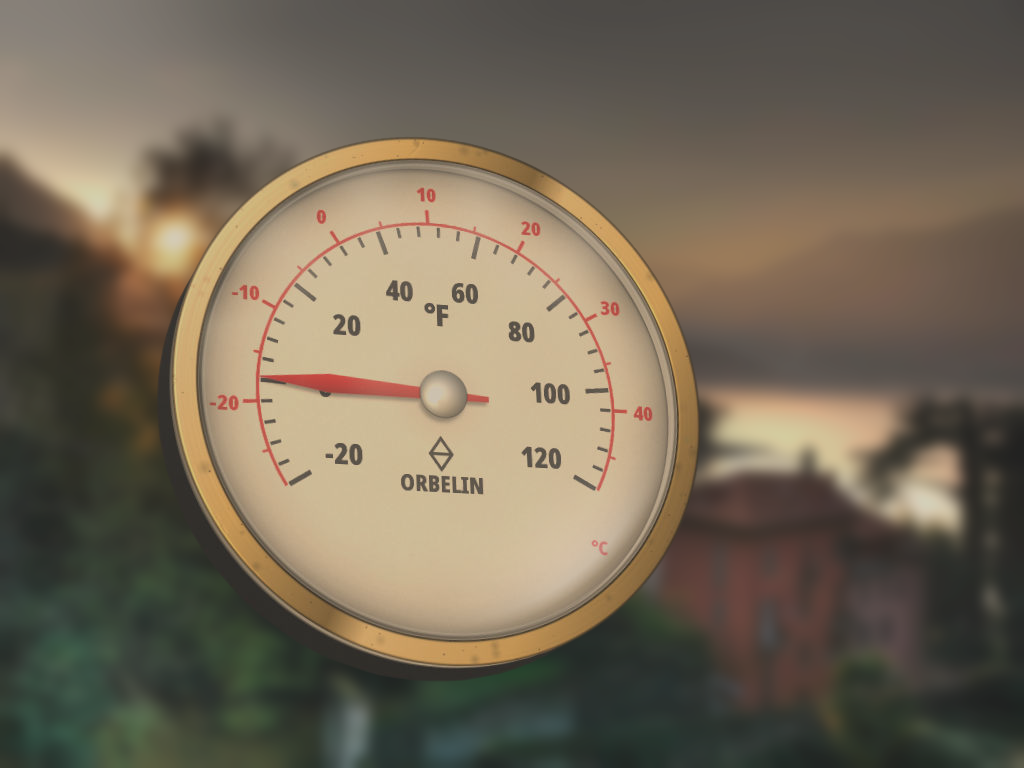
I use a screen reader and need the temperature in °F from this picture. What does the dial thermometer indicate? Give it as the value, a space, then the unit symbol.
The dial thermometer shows 0 °F
